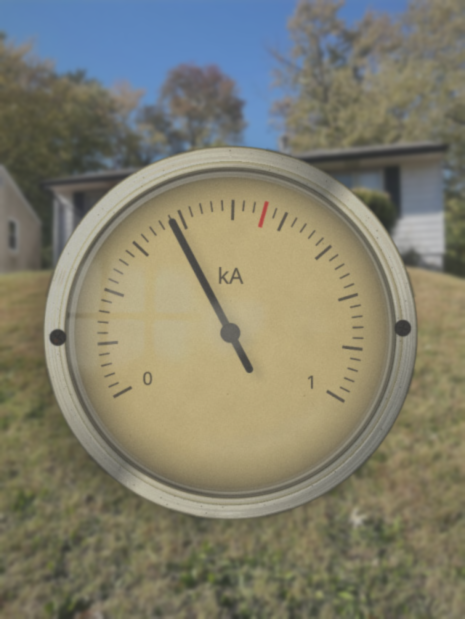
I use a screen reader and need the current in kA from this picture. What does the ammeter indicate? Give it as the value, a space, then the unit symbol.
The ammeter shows 0.38 kA
